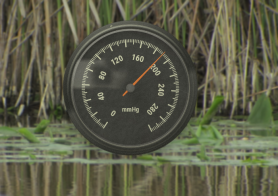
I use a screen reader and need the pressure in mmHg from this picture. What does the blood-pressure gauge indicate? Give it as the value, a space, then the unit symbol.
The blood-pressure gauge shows 190 mmHg
